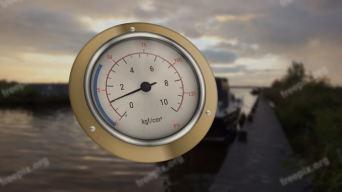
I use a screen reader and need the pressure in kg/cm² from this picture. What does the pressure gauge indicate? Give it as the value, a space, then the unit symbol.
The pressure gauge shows 1 kg/cm²
